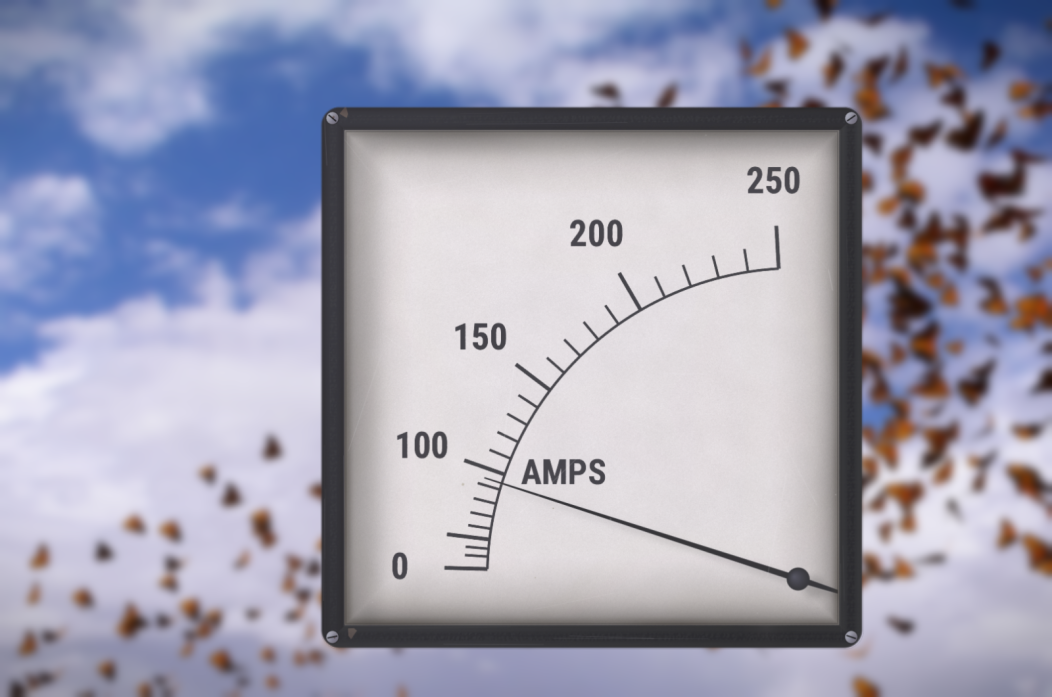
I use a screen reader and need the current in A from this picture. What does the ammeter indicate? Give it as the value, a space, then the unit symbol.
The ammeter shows 95 A
